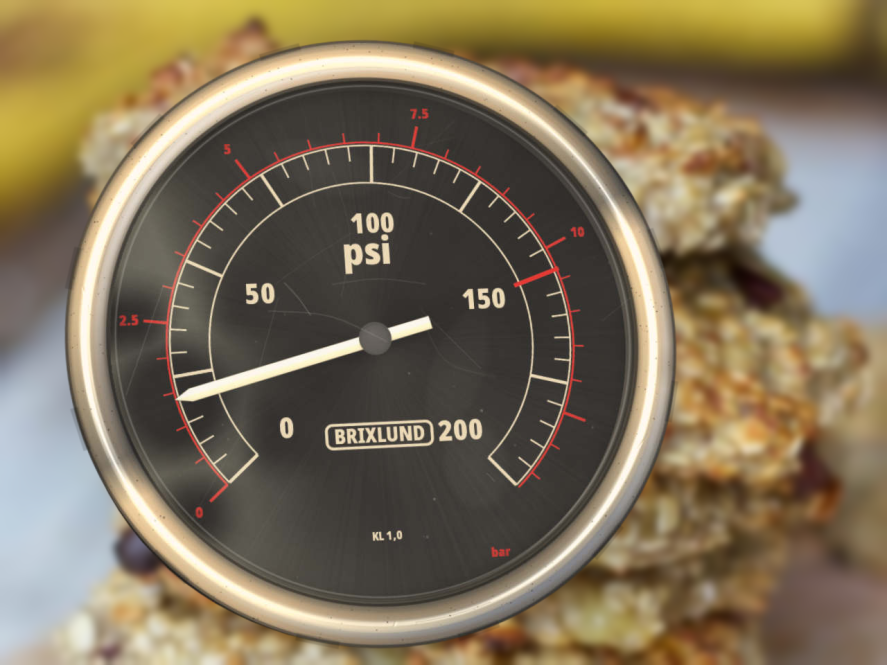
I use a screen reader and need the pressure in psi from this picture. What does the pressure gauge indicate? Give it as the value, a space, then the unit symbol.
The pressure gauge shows 20 psi
